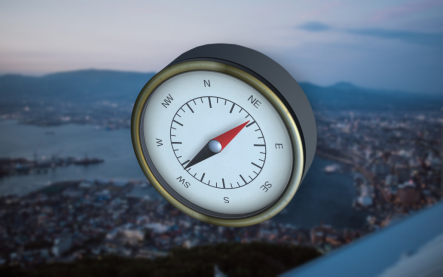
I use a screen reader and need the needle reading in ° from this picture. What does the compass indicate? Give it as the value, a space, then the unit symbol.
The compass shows 55 °
